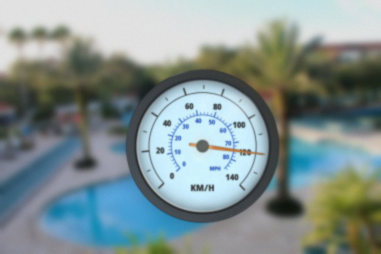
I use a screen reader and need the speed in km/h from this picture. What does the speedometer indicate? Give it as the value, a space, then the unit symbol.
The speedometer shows 120 km/h
